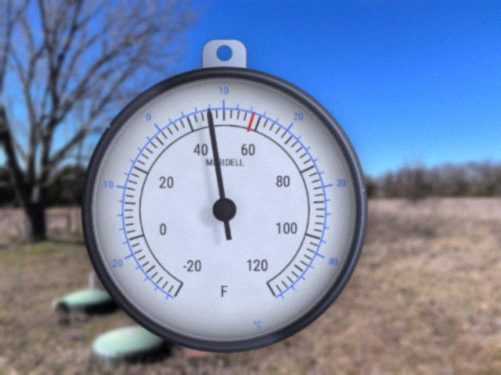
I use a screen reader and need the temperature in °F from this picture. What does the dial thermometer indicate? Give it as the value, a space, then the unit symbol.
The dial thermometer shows 46 °F
